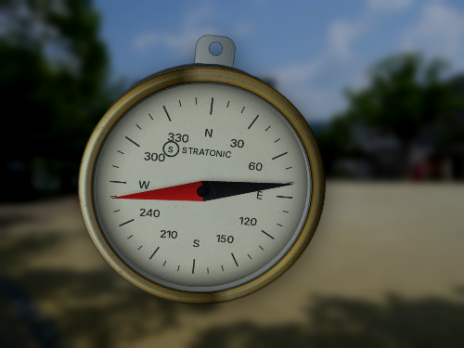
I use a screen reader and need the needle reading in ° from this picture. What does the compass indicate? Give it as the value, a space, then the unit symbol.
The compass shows 260 °
